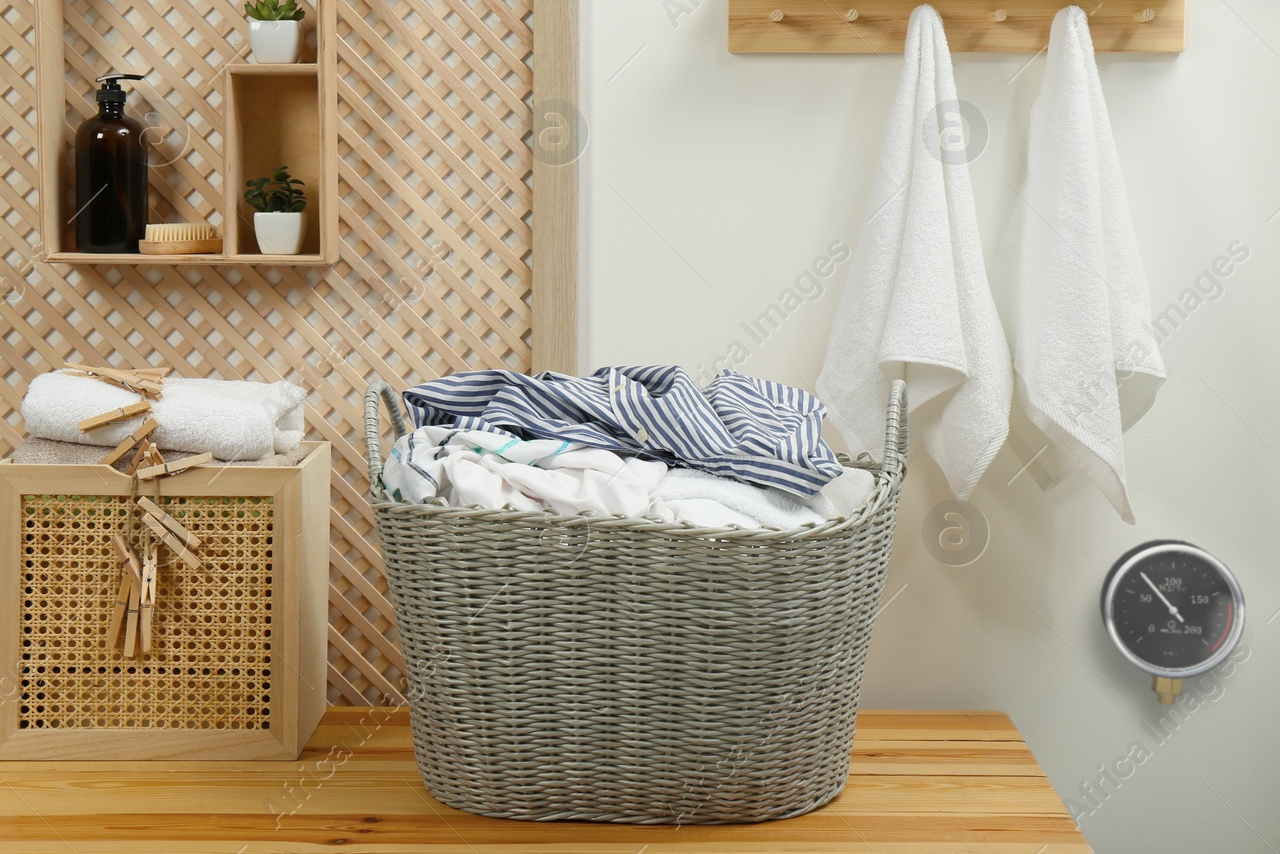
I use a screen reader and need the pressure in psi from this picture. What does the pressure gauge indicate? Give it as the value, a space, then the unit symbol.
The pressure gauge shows 70 psi
